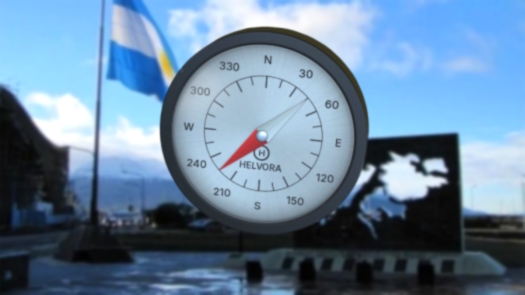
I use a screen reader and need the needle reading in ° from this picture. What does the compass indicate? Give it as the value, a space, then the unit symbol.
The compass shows 225 °
